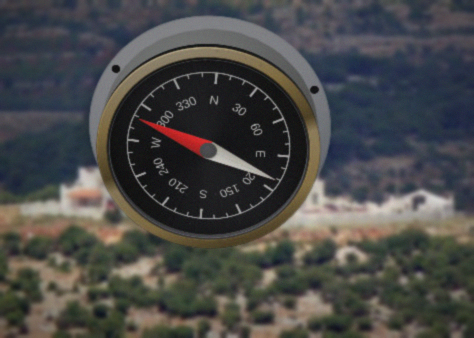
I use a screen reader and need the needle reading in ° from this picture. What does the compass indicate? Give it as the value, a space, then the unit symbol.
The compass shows 290 °
